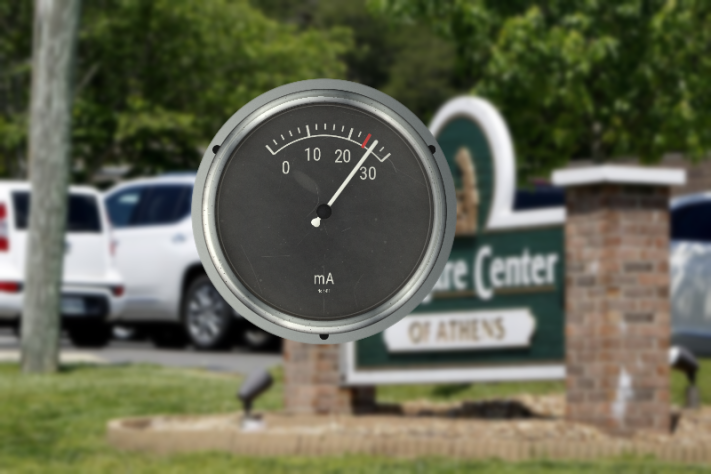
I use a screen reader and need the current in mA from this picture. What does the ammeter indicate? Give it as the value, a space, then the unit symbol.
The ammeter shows 26 mA
